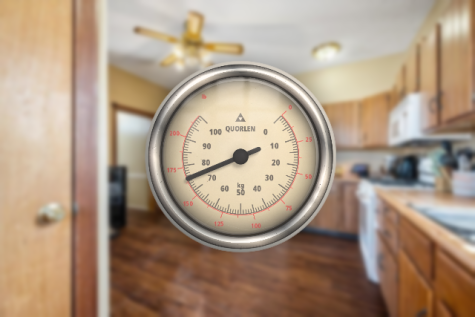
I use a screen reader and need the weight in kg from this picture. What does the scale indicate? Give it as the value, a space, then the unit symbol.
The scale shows 75 kg
